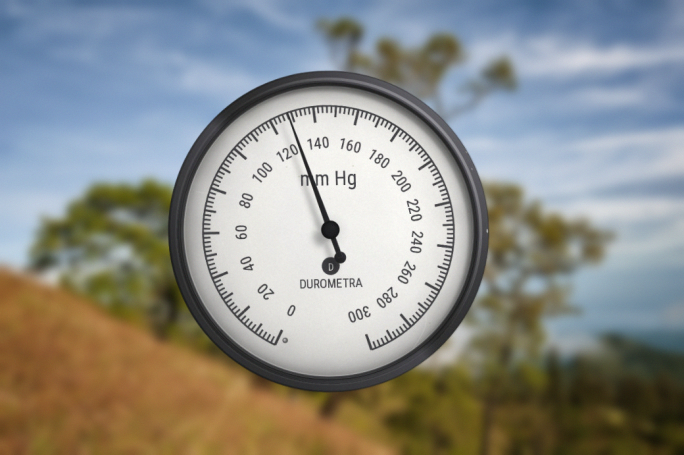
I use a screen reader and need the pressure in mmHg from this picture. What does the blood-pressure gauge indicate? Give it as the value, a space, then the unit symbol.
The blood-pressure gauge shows 128 mmHg
